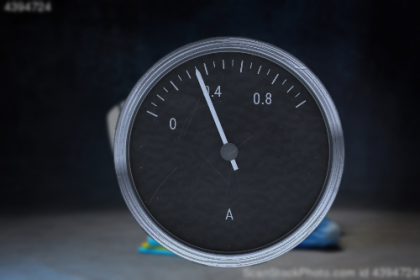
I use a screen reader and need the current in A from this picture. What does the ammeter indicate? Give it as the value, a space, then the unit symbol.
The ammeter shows 0.35 A
